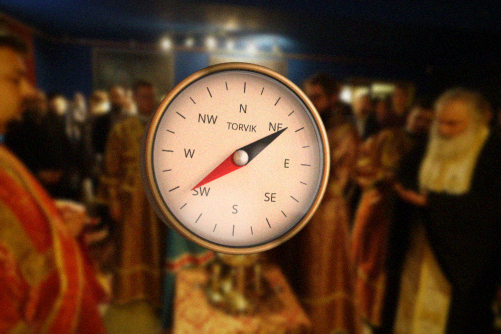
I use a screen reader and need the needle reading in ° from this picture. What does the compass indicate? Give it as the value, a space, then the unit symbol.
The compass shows 232.5 °
